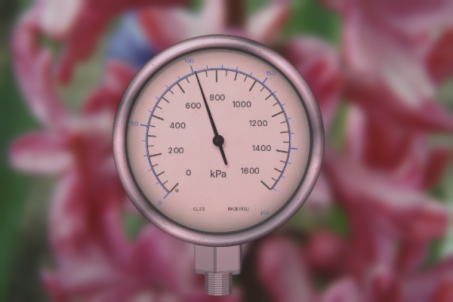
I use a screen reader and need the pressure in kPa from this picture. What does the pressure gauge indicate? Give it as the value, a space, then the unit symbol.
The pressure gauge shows 700 kPa
